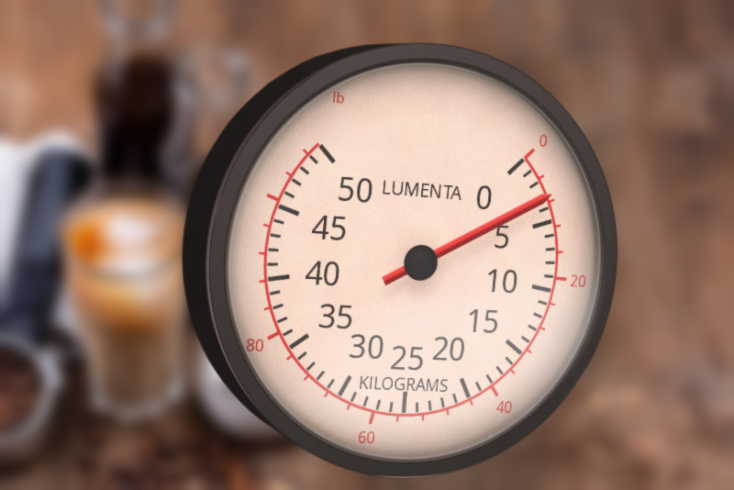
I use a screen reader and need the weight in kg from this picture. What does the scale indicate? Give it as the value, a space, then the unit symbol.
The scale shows 3 kg
